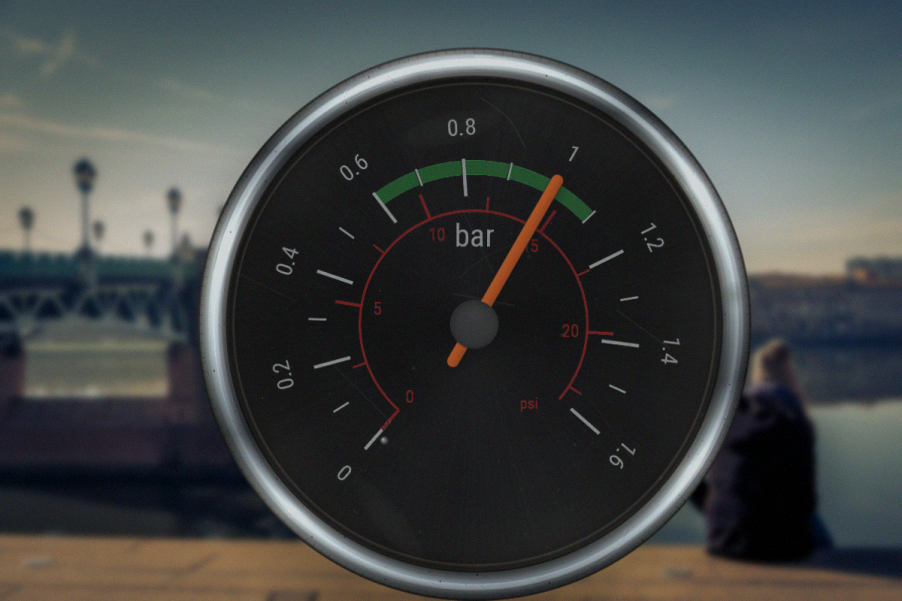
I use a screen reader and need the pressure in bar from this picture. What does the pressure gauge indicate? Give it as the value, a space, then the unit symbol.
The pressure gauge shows 1 bar
